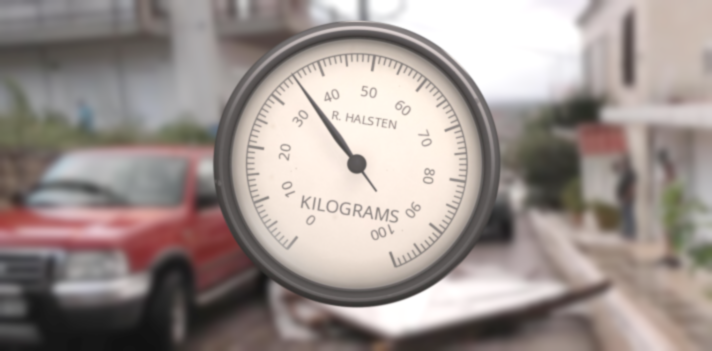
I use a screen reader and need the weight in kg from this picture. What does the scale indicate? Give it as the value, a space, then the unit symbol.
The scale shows 35 kg
